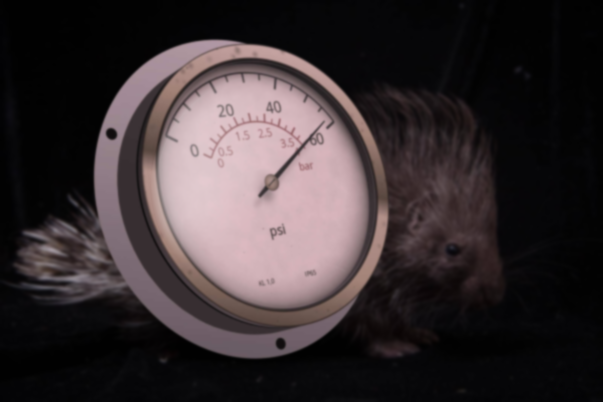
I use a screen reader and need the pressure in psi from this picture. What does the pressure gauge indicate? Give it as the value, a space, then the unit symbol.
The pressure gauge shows 57.5 psi
